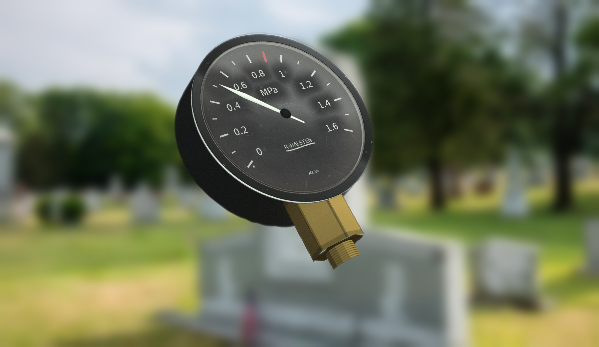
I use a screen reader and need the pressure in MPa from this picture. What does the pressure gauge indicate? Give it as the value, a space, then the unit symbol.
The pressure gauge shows 0.5 MPa
